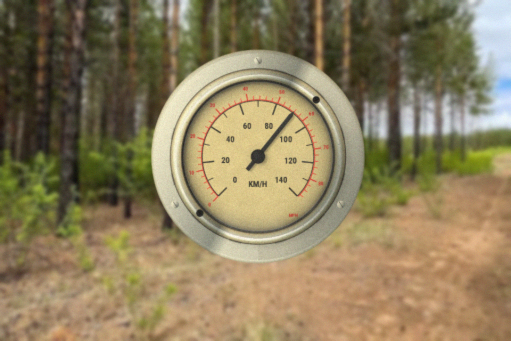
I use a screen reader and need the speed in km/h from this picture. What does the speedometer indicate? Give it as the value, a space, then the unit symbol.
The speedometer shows 90 km/h
